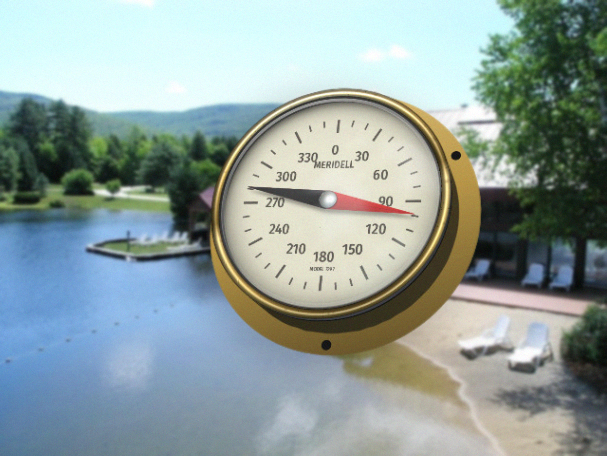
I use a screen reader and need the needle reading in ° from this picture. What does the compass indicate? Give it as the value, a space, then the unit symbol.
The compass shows 100 °
